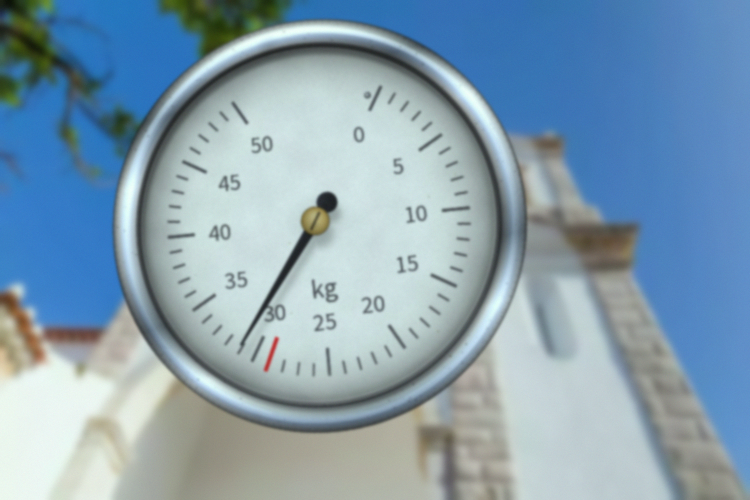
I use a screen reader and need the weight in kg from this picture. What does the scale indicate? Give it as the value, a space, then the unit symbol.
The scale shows 31 kg
